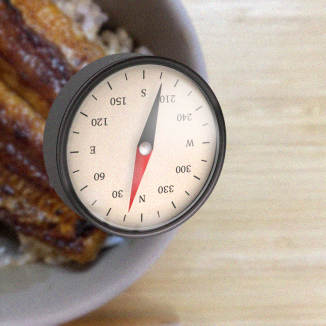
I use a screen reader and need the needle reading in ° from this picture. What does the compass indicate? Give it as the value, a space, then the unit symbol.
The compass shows 15 °
